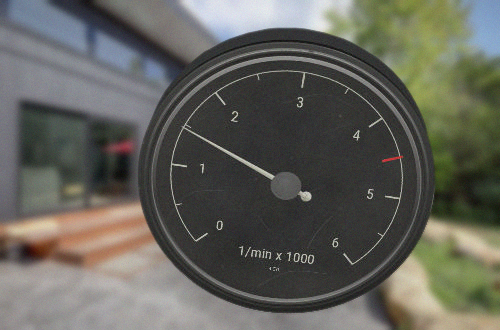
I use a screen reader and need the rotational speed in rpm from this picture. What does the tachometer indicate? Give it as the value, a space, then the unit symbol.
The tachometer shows 1500 rpm
